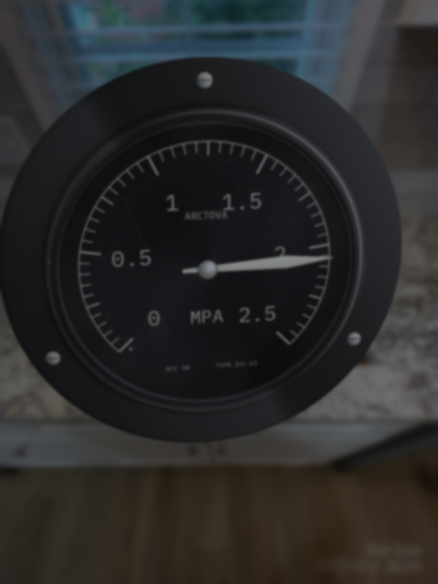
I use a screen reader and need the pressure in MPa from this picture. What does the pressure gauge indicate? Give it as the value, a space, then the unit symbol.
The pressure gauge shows 2.05 MPa
